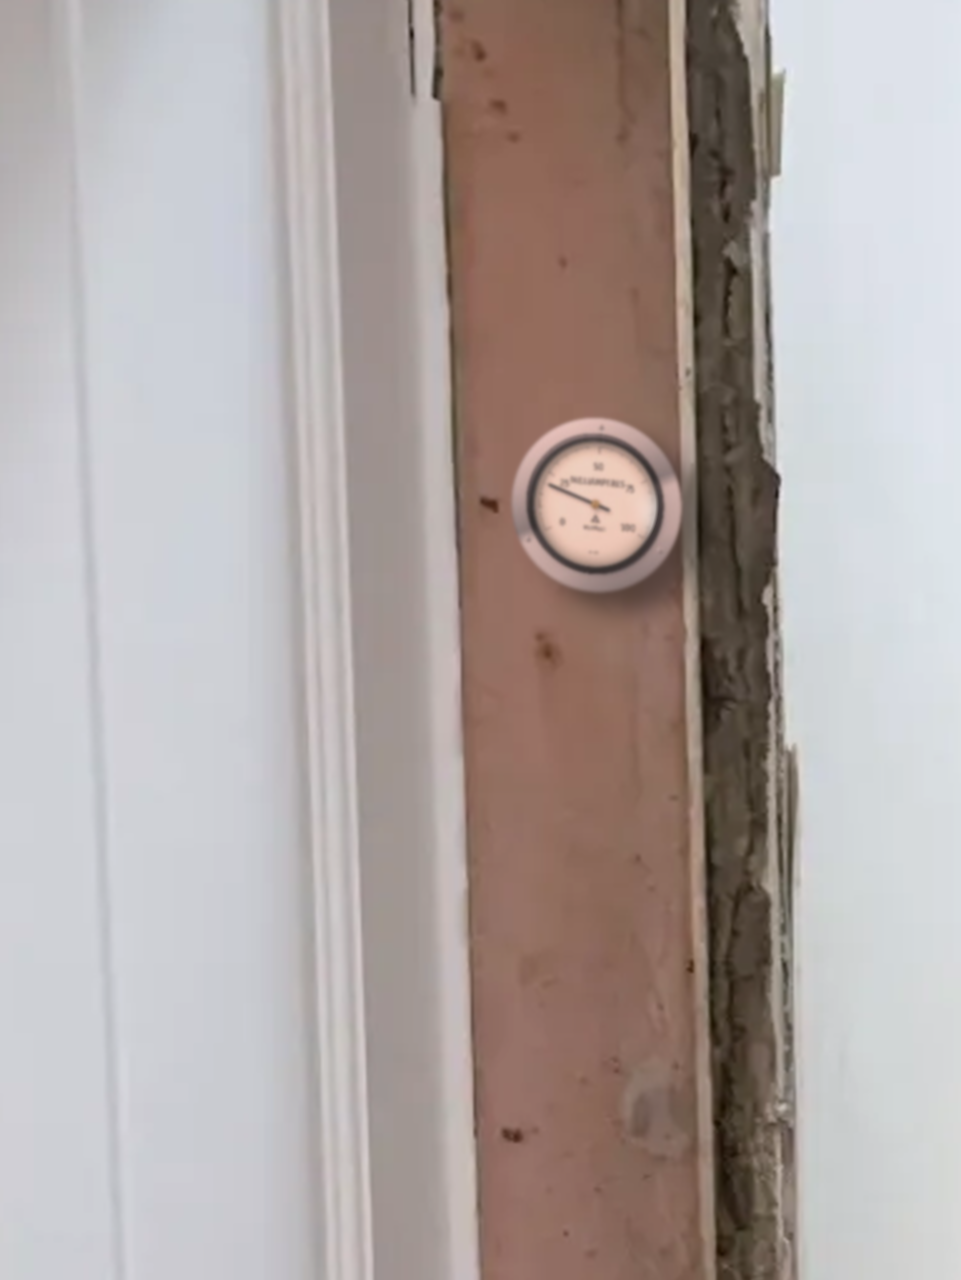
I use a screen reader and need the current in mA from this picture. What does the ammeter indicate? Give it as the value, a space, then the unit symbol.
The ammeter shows 20 mA
